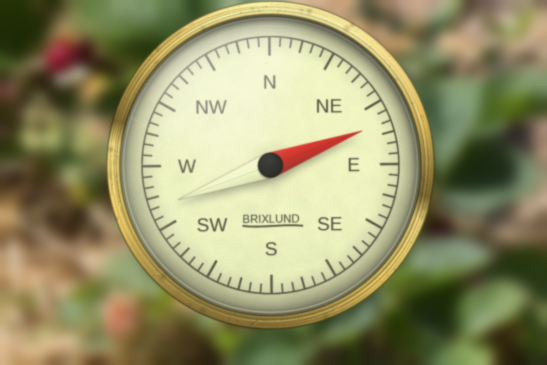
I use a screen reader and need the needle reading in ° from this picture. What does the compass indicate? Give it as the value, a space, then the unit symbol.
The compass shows 70 °
